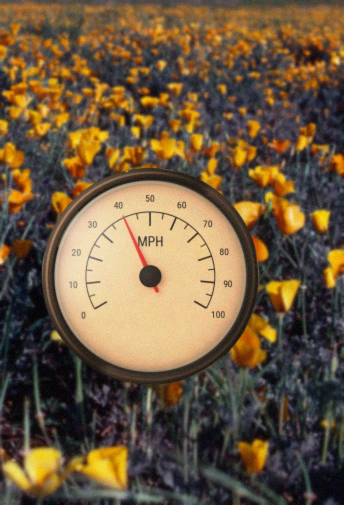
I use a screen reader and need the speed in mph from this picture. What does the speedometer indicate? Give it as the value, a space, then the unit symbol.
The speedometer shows 40 mph
